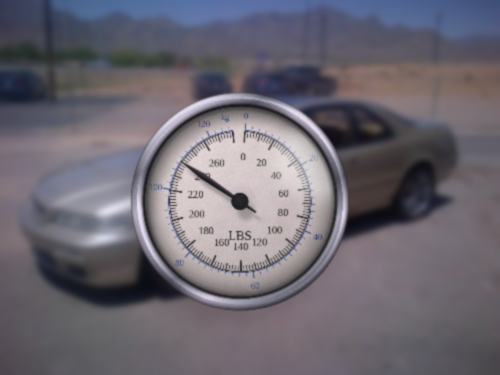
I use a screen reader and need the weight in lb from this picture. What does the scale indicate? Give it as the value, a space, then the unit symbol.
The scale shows 240 lb
